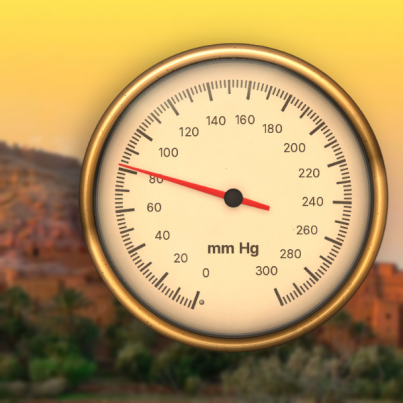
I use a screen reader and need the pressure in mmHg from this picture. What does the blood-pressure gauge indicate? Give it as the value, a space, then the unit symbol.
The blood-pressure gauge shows 82 mmHg
